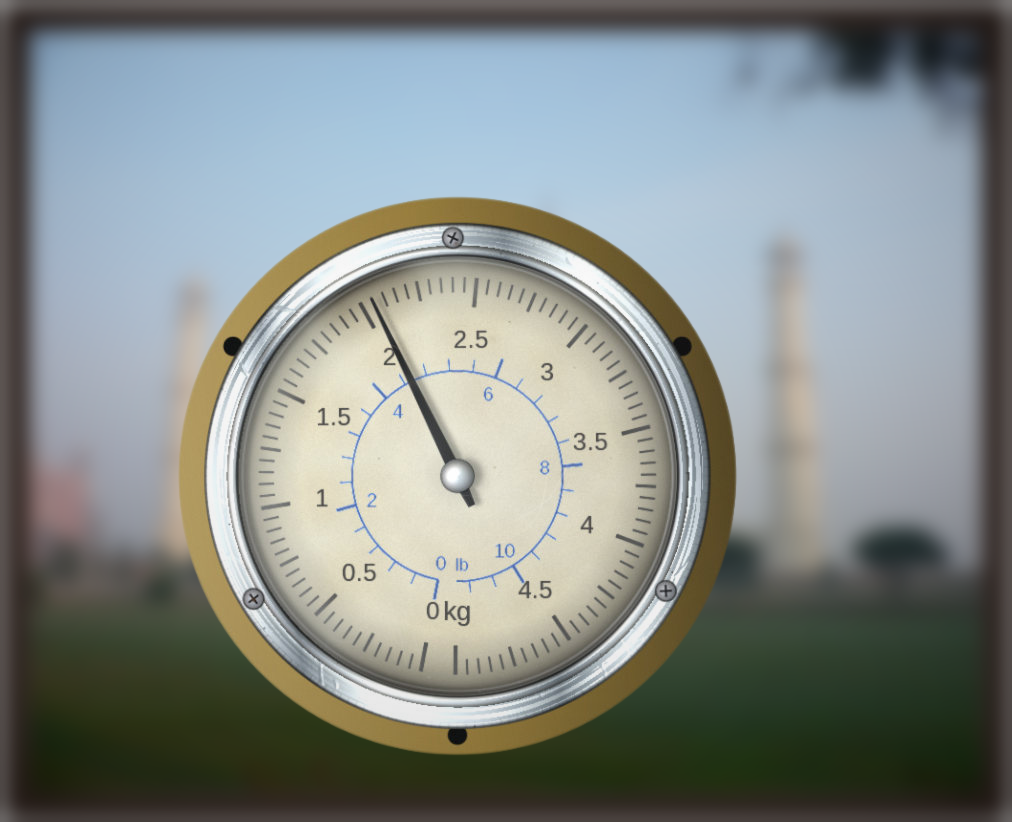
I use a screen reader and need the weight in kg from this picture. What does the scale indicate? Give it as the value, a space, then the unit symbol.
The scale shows 2.05 kg
